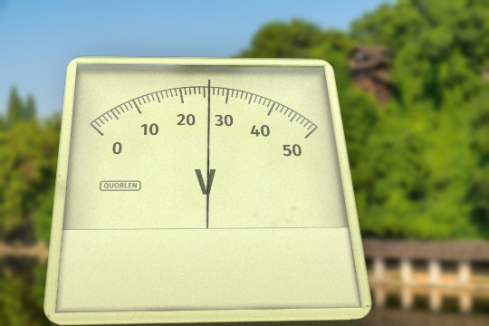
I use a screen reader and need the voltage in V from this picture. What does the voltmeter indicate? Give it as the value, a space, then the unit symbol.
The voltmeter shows 26 V
